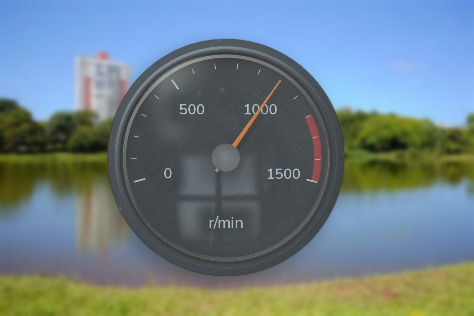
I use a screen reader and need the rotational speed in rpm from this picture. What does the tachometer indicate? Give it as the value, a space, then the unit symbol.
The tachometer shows 1000 rpm
